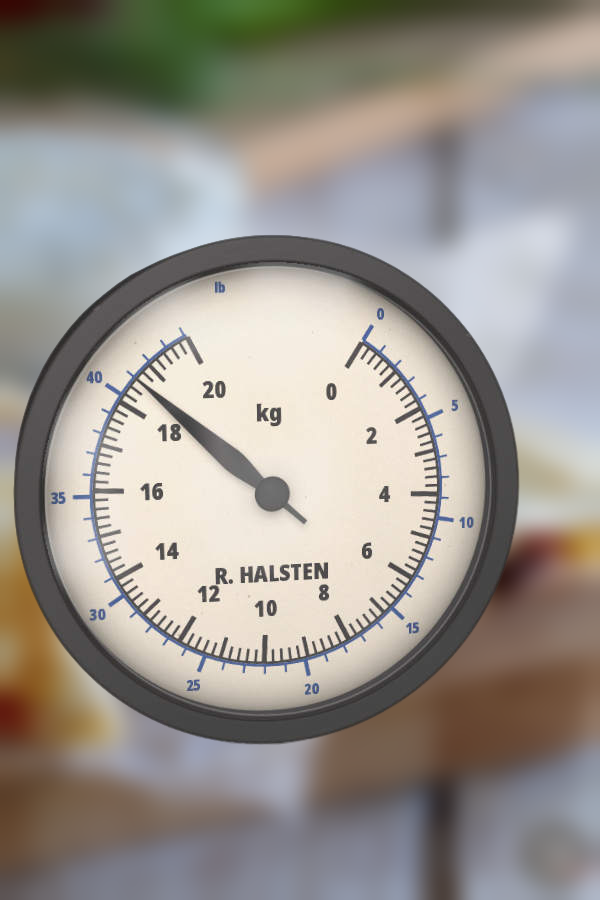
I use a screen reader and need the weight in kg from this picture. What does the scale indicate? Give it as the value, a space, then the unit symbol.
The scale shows 18.6 kg
